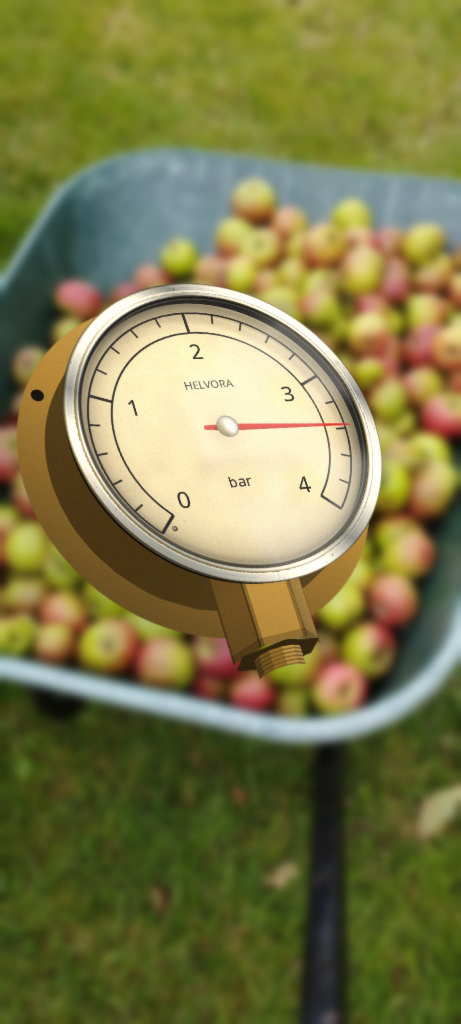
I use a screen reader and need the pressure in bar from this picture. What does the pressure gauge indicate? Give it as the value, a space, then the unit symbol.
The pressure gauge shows 3.4 bar
